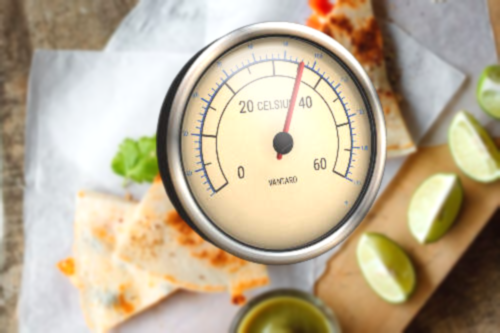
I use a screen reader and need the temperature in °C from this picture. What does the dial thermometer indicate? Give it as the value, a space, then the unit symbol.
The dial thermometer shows 35 °C
